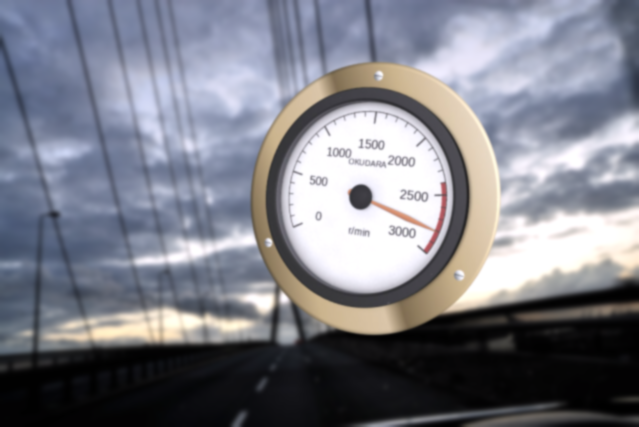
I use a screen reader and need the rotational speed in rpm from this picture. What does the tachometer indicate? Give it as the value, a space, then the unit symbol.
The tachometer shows 2800 rpm
